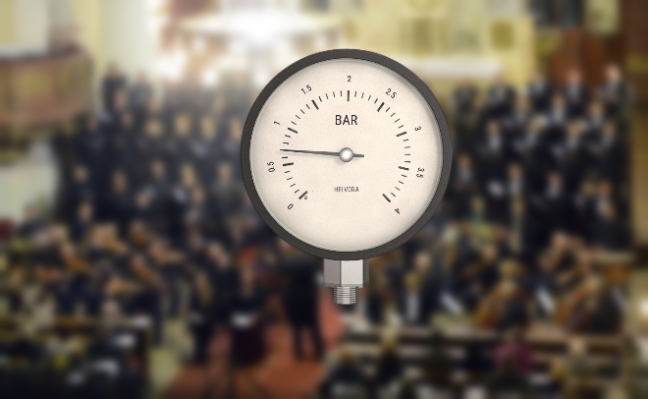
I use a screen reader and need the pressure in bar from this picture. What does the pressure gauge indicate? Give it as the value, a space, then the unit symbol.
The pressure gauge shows 0.7 bar
